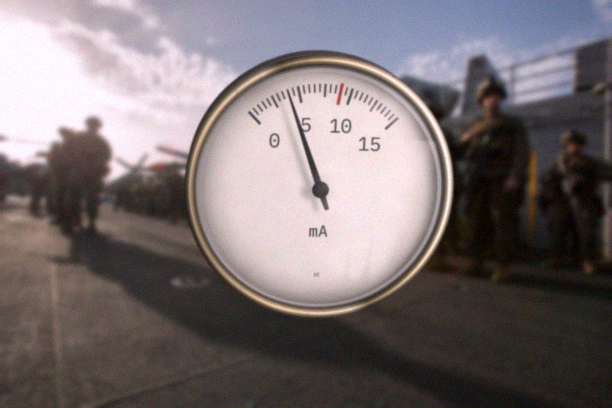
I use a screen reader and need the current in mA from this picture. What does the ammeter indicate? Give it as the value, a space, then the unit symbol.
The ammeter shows 4 mA
